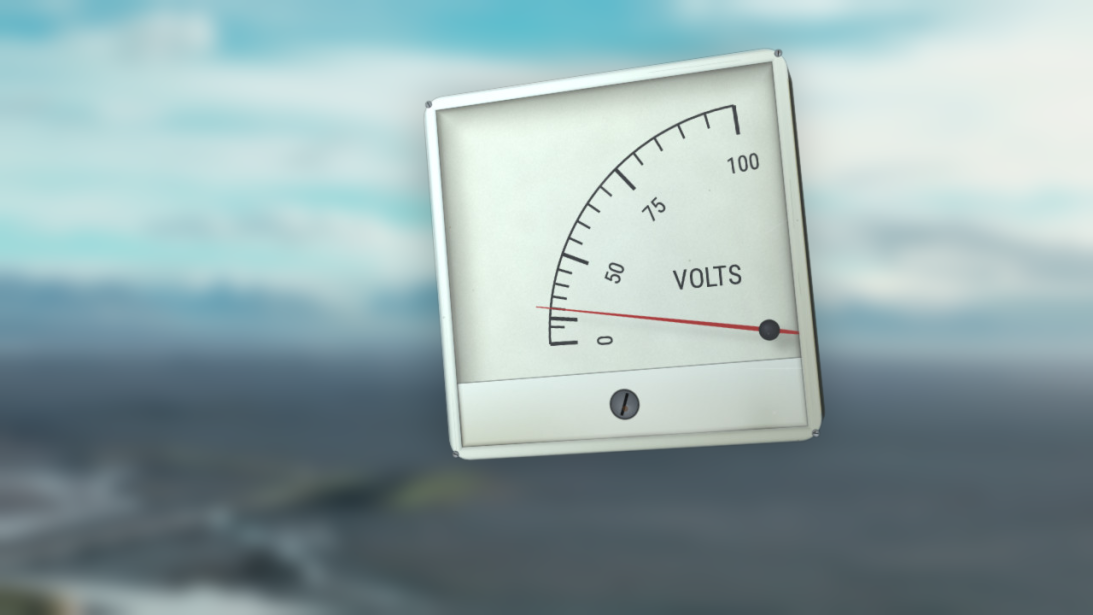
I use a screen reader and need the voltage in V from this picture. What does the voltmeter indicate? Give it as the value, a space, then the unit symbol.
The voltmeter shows 30 V
